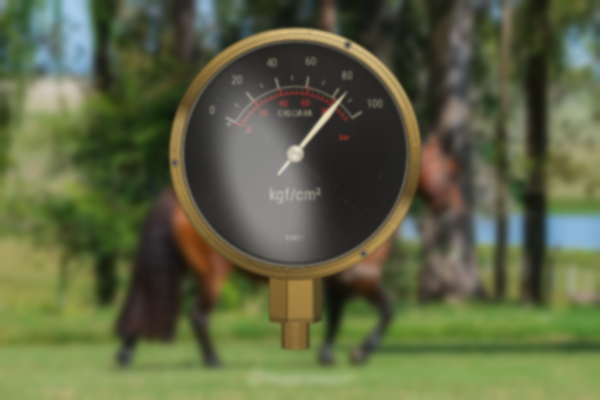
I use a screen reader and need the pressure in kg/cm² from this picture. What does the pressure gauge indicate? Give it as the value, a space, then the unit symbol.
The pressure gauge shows 85 kg/cm²
